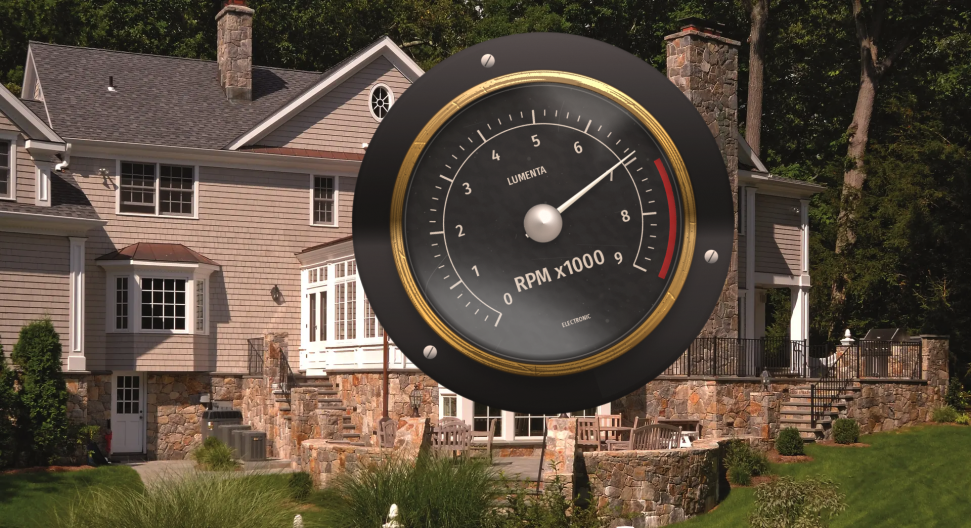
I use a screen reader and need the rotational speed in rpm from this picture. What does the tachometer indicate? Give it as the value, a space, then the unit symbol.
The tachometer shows 6900 rpm
